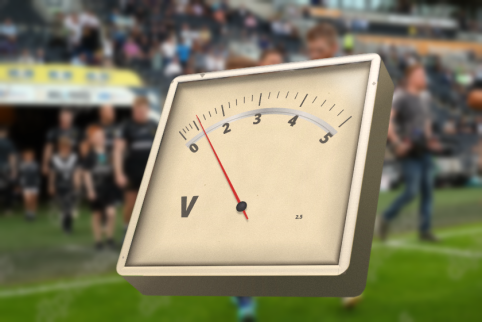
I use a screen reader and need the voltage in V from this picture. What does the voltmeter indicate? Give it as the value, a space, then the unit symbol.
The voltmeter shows 1.2 V
